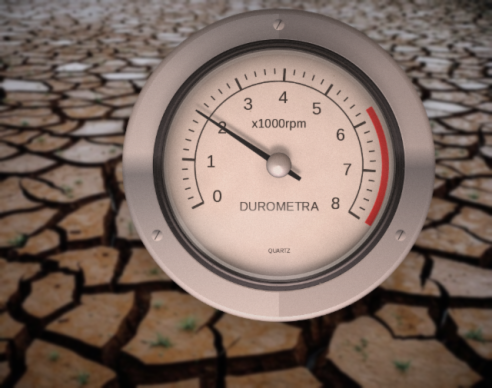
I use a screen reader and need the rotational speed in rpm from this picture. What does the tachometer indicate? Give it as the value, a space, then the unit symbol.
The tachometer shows 2000 rpm
